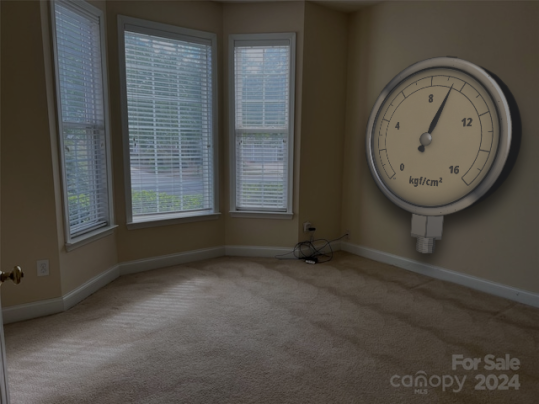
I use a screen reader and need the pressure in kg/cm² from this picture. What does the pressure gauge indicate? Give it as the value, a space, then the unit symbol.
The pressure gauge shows 9.5 kg/cm²
